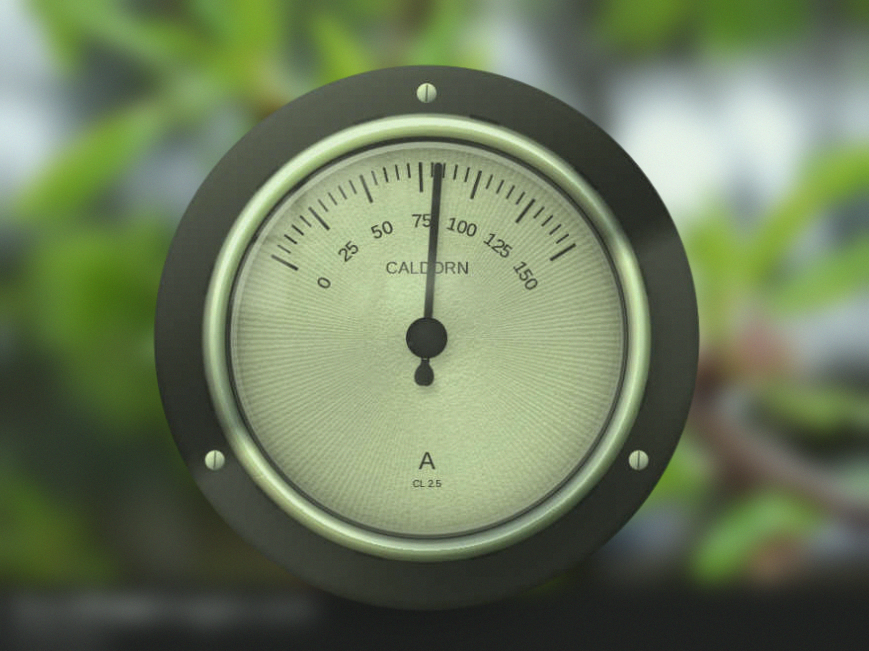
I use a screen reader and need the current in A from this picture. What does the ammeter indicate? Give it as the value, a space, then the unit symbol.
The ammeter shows 82.5 A
